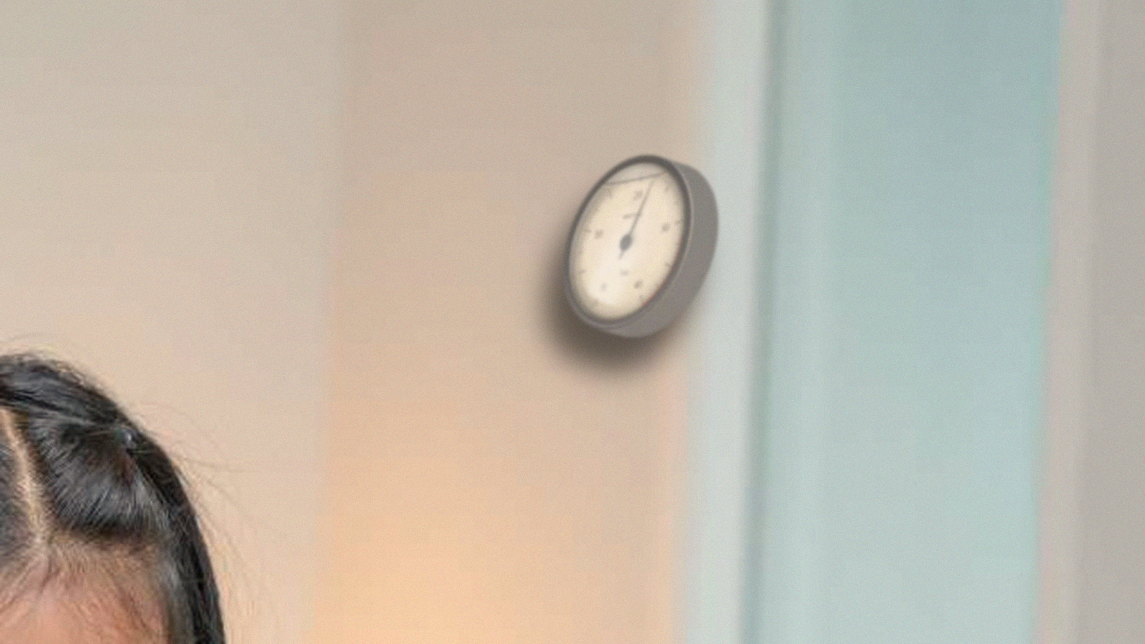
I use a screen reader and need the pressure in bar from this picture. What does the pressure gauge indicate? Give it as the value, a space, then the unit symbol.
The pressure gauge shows 22.5 bar
